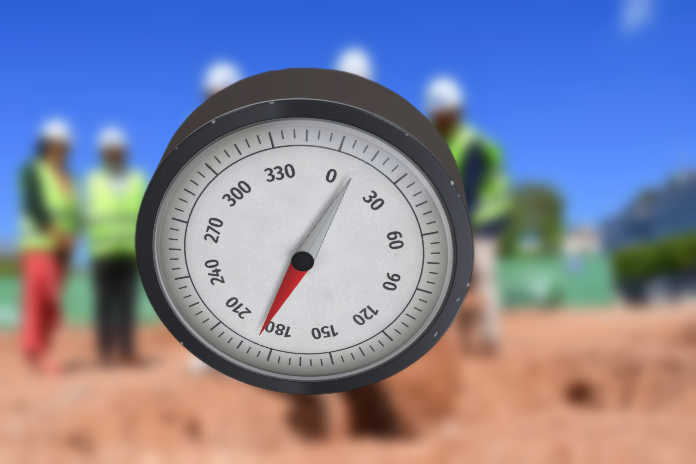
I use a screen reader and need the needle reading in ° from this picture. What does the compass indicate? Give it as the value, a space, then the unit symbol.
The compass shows 190 °
